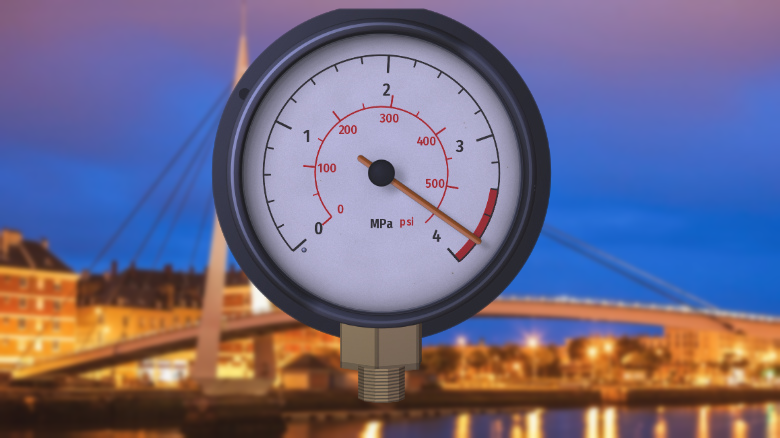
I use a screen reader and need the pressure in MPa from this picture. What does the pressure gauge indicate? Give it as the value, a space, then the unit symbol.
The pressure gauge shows 3.8 MPa
